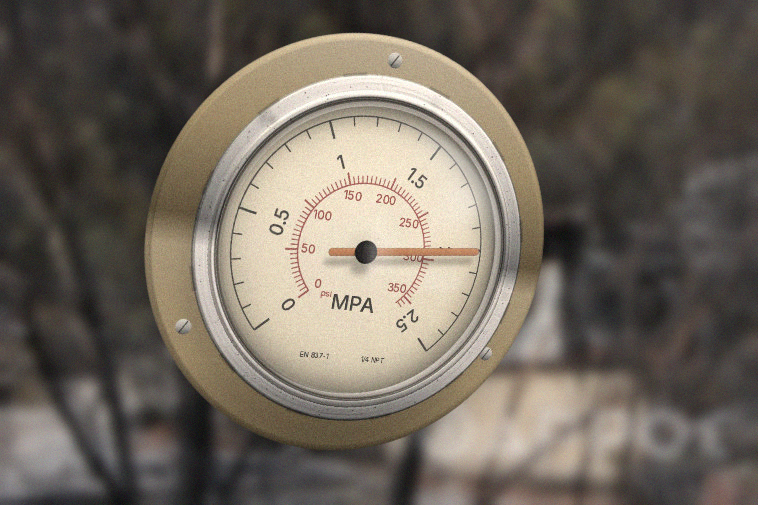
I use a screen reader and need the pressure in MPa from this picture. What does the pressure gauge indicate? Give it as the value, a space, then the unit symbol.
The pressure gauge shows 2 MPa
